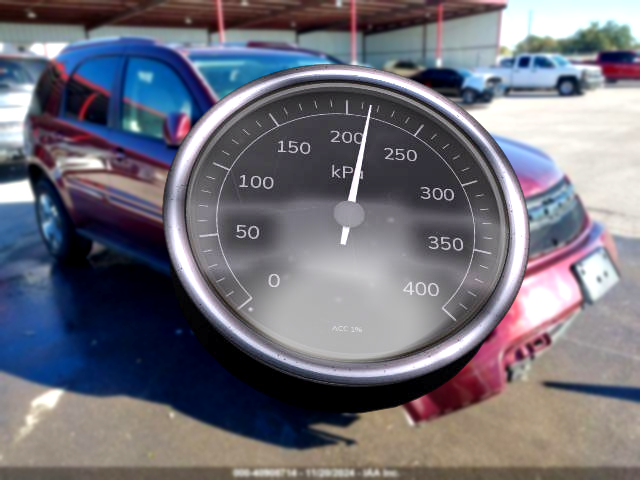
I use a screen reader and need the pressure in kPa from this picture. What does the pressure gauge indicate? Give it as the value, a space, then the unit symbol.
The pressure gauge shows 215 kPa
